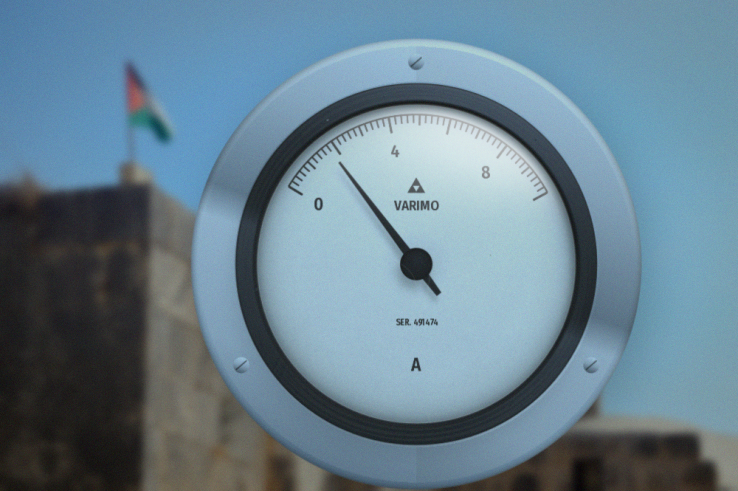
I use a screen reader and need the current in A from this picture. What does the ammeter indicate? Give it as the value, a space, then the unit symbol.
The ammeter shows 1.8 A
